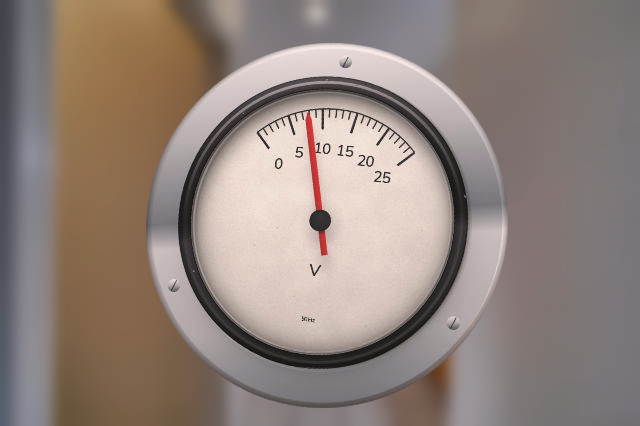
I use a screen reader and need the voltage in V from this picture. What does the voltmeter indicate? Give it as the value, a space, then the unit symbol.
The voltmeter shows 8 V
